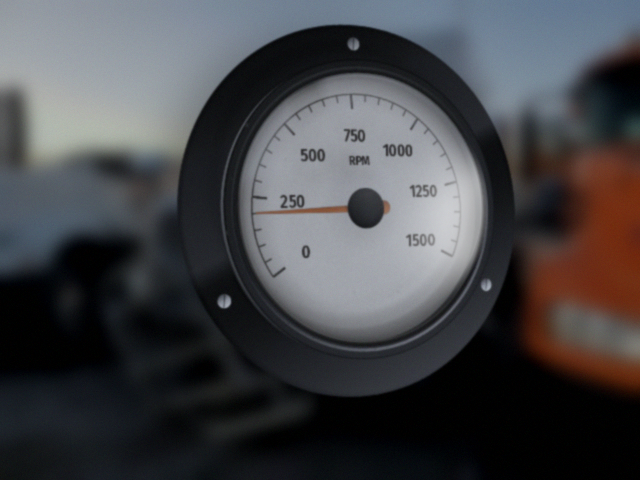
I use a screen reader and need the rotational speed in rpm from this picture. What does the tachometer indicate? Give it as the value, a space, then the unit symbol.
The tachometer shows 200 rpm
